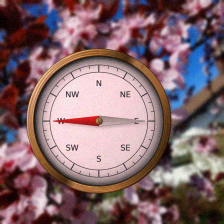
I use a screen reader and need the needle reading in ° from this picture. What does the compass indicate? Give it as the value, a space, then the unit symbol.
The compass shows 270 °
